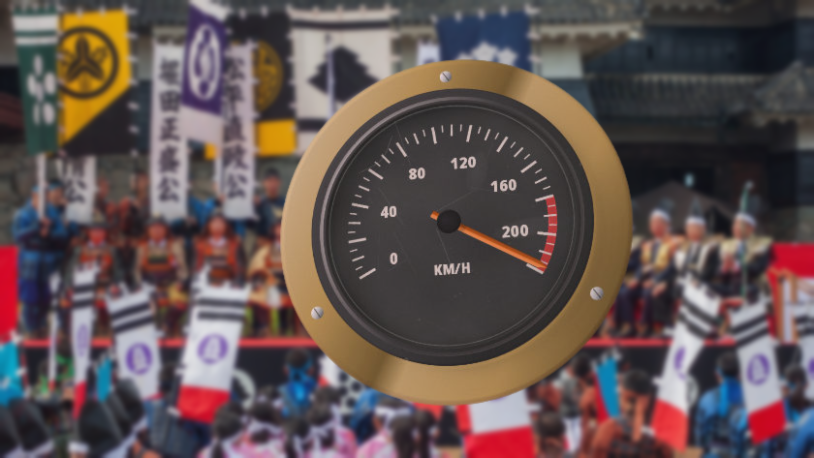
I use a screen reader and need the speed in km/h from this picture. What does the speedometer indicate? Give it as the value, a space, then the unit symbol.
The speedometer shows 217.5 km/h
